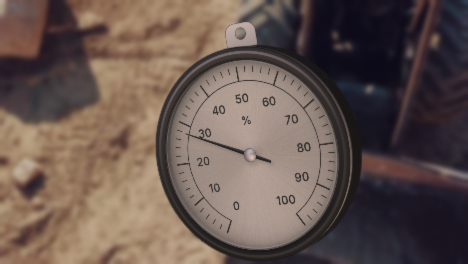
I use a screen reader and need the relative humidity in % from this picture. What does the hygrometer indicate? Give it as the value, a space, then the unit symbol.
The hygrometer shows 28 %
